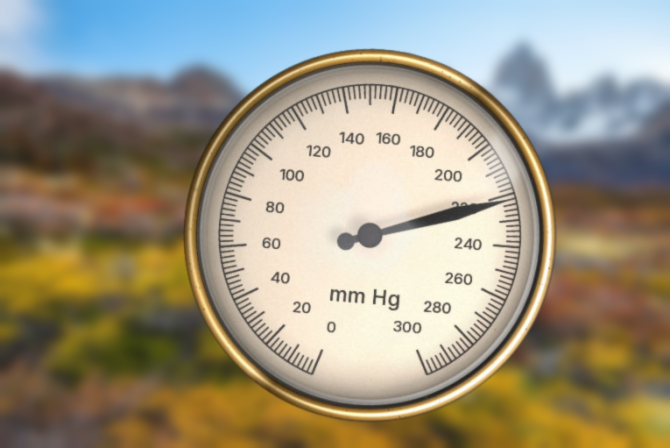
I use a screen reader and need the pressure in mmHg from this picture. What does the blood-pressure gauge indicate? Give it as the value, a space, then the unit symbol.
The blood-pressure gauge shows 222 mmHg
